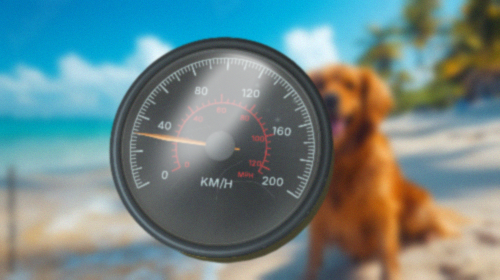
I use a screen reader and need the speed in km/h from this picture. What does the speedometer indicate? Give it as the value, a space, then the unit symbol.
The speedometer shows 30 km/h
